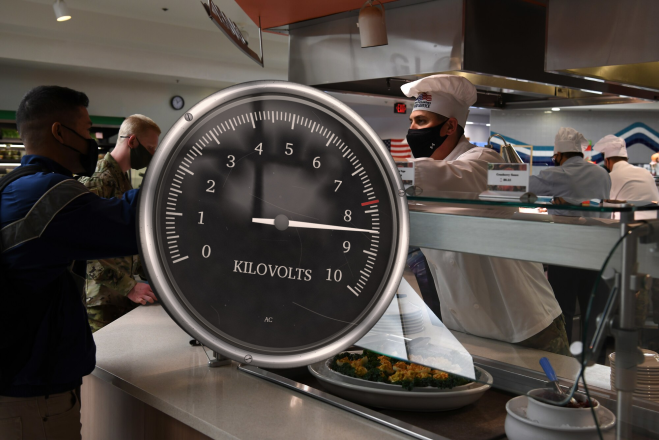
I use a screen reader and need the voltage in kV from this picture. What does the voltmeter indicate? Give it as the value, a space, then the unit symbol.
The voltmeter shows 8.5 kV
